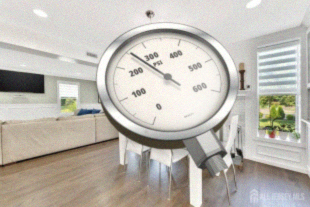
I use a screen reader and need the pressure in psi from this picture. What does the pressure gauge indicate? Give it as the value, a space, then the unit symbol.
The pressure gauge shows 250 psi
